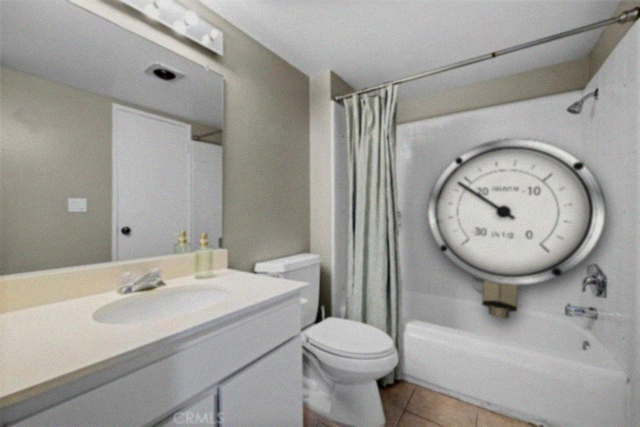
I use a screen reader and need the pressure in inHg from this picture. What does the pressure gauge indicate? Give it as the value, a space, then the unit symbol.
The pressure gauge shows -21 inHg
